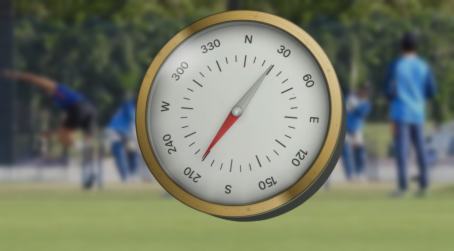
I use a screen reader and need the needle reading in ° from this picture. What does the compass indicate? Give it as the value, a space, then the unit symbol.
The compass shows 210 °
